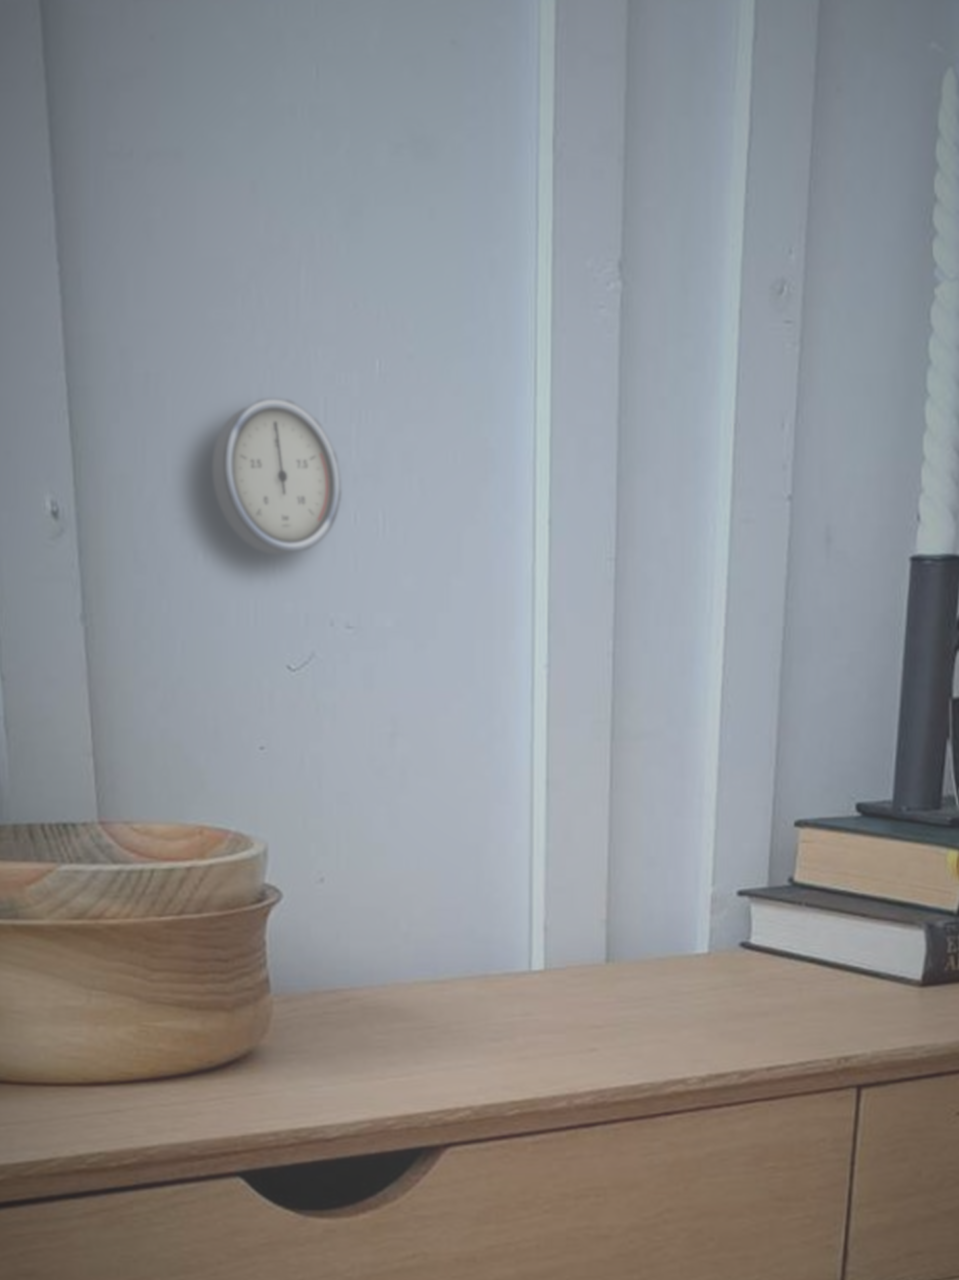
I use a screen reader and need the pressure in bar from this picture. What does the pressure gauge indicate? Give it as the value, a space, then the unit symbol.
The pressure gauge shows 5 bar
